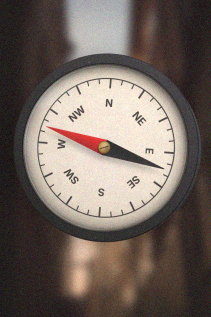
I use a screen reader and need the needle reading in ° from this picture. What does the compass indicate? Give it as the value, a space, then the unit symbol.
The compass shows 285 °
